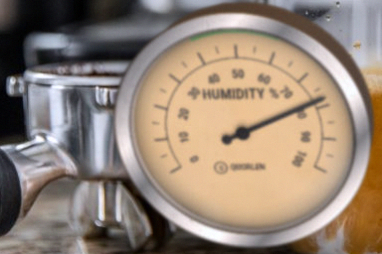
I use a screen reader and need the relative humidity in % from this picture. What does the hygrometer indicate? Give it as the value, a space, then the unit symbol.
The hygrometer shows 77.5 %
